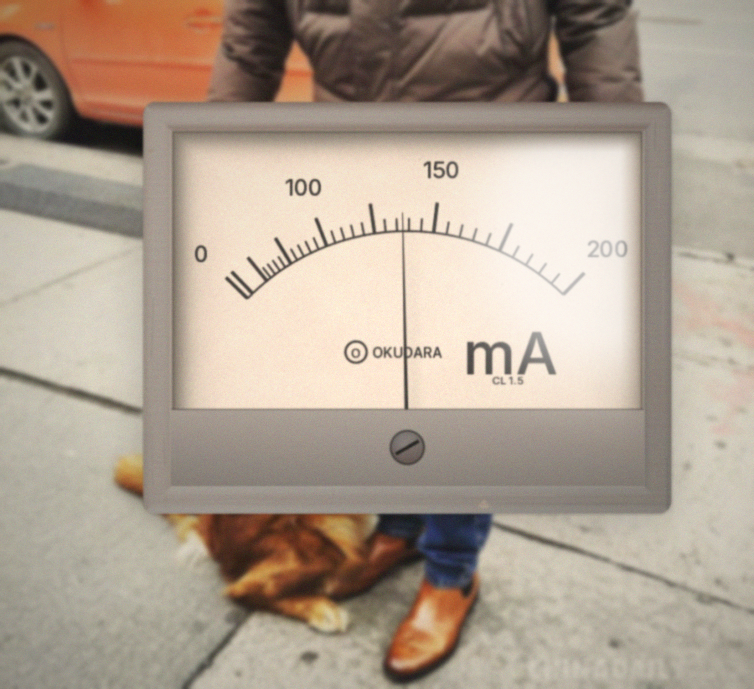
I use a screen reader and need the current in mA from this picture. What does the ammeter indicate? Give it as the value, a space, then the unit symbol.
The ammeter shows 137.5 mA
